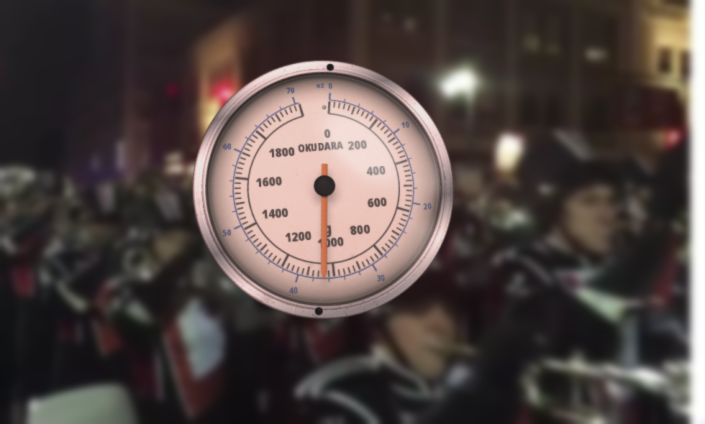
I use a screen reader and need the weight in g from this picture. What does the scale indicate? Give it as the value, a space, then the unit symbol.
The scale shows 1040 g
